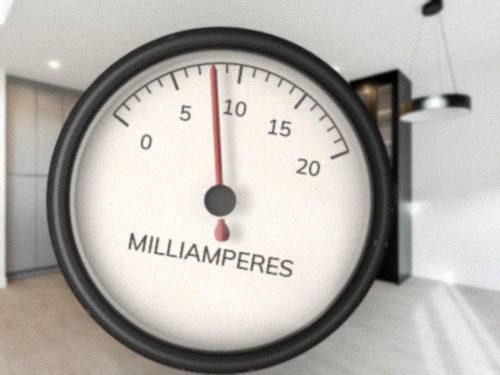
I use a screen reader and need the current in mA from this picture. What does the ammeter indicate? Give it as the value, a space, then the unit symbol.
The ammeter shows 8 mA
